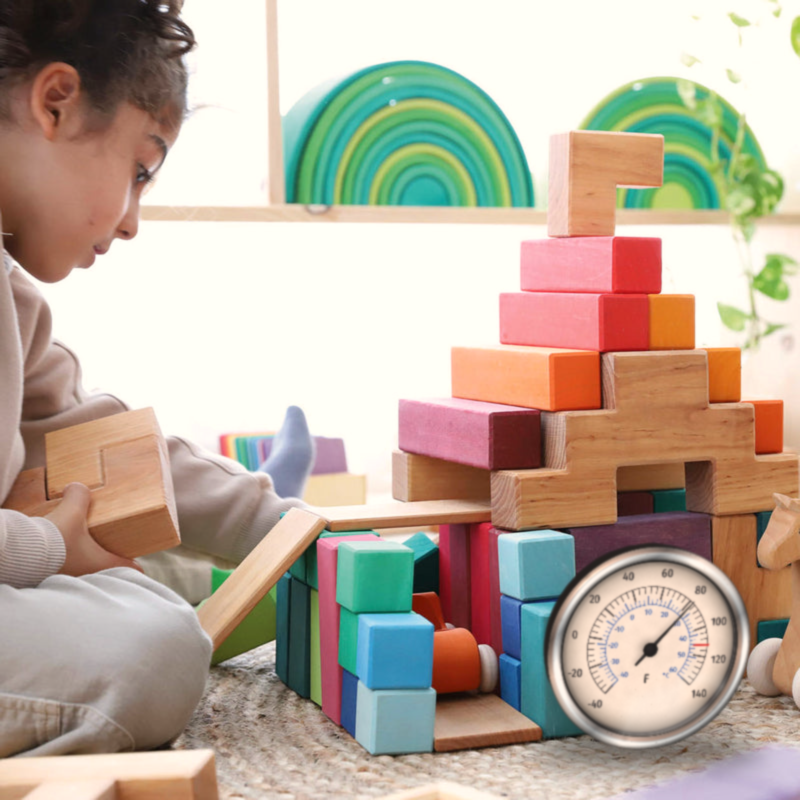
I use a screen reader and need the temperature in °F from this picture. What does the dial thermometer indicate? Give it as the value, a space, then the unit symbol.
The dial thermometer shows 80 °F
